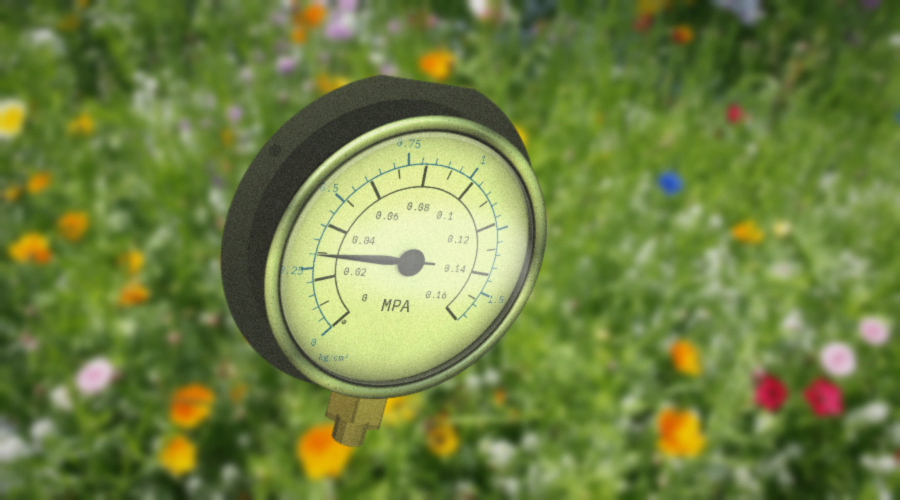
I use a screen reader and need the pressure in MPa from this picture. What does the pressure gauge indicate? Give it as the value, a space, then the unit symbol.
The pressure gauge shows 0.03 MPa
